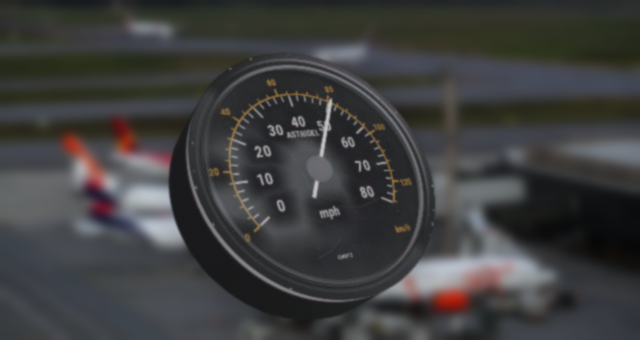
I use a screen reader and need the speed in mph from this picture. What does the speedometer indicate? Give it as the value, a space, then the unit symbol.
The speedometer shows 50 mph
